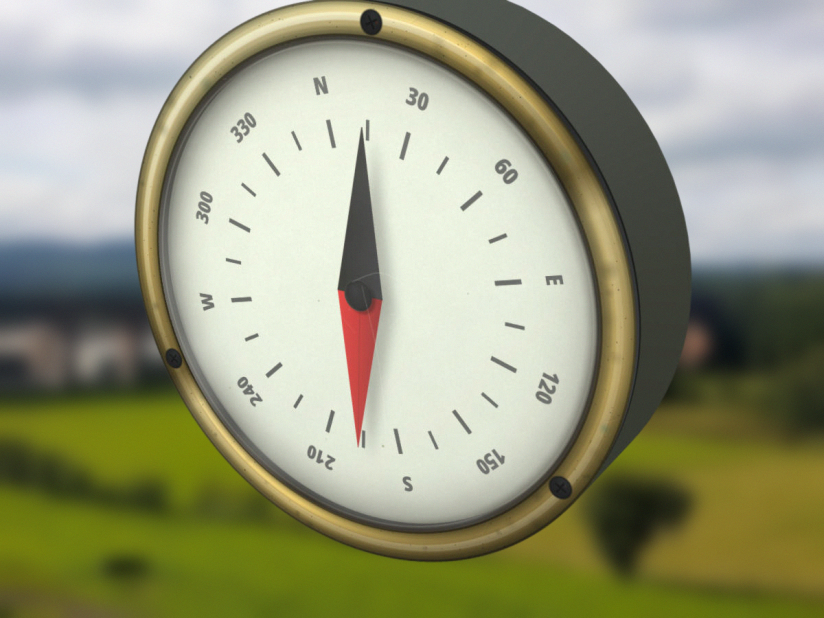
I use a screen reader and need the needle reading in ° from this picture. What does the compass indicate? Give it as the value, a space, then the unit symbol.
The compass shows 195 °
